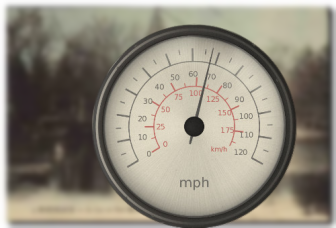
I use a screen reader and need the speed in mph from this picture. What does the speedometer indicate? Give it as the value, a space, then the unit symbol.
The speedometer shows 67.5 mph
